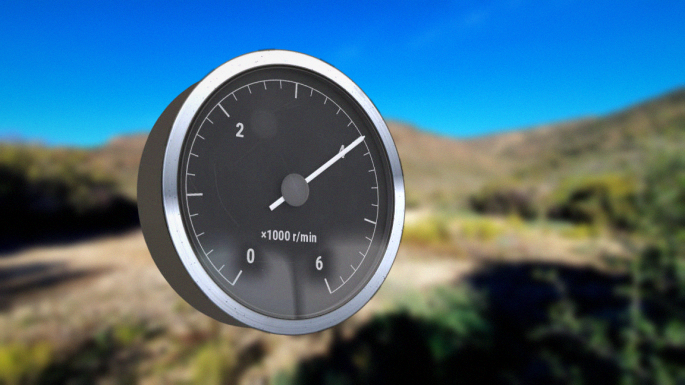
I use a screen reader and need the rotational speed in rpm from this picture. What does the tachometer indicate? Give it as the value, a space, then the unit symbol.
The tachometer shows 4000 rpm
